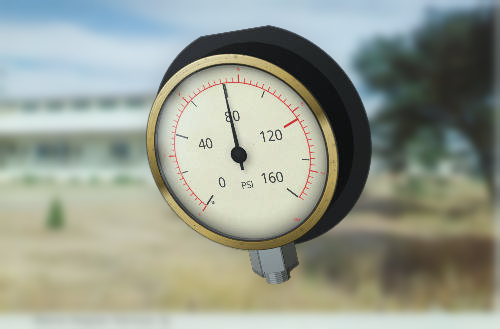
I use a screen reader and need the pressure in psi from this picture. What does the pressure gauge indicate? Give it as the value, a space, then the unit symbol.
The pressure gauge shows 80 psi
